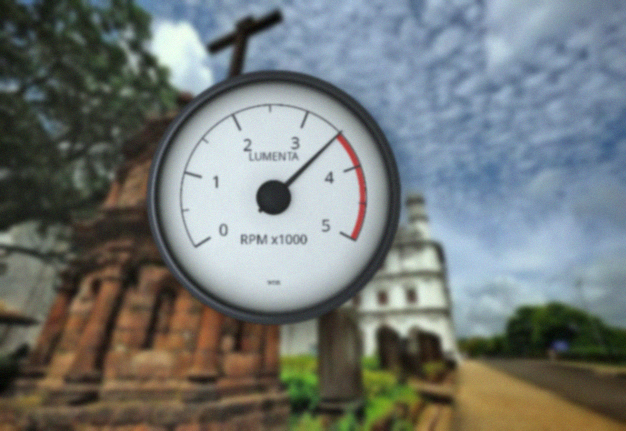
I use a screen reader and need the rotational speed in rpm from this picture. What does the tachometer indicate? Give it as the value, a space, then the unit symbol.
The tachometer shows 3500 rpm
